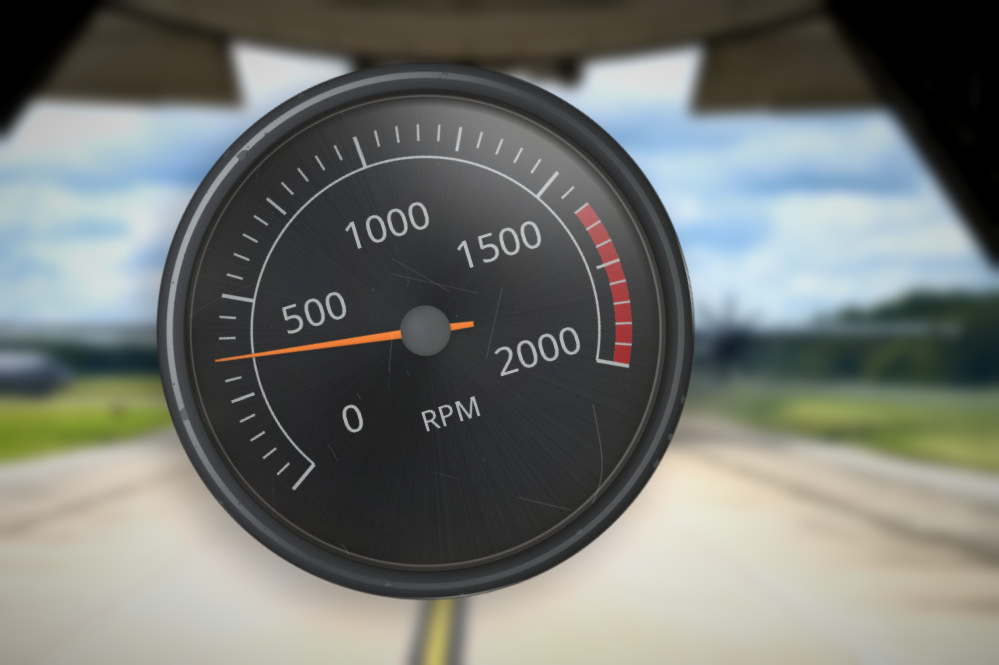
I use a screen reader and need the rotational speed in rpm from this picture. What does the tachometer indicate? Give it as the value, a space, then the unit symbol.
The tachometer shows 350 rpm
